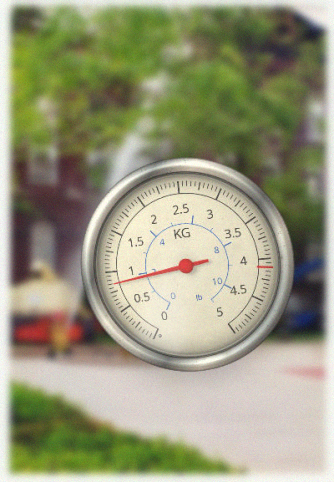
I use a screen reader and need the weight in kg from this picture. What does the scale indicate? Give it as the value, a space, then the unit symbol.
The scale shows 0.85 kg
